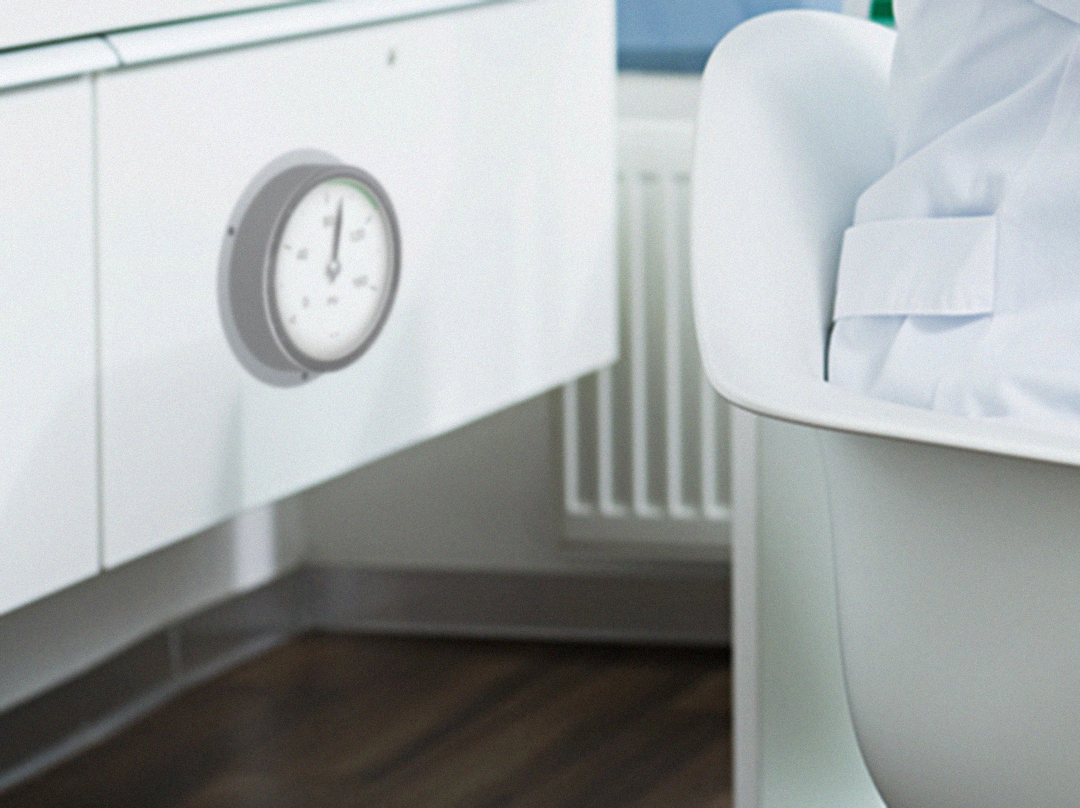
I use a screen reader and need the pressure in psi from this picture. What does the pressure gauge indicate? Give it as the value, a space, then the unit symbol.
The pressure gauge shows 90 psi
